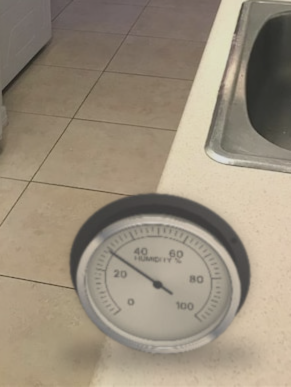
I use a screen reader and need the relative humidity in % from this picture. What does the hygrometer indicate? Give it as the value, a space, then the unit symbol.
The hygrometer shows 30 %
